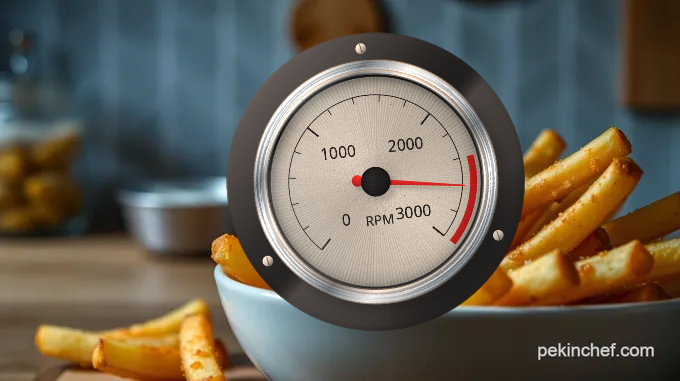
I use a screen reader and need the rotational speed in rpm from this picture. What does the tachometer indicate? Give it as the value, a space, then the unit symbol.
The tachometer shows 2600 rpm
